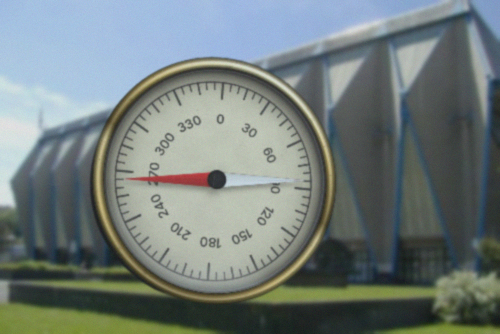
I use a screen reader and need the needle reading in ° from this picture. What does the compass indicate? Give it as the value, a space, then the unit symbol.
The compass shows 265 °
